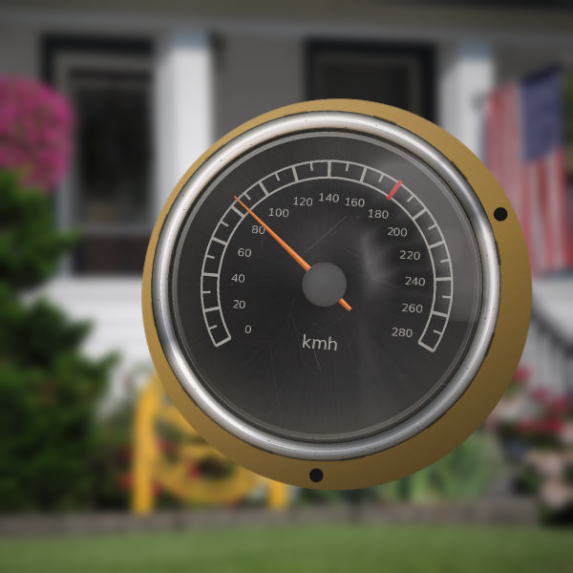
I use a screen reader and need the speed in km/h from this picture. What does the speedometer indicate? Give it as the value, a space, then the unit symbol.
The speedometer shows 85 km/h
